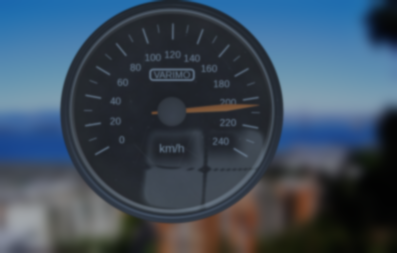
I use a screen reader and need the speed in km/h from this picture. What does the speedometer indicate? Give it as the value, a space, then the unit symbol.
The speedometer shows 205 km/h
